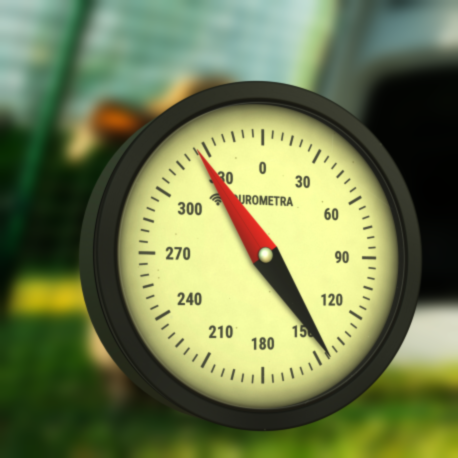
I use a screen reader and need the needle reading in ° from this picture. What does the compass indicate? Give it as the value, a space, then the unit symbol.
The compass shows 325 °
